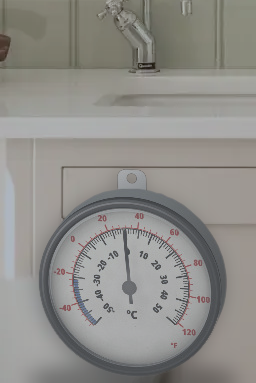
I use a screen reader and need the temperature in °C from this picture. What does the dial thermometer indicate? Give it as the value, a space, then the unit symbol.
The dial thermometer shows 0 °C
